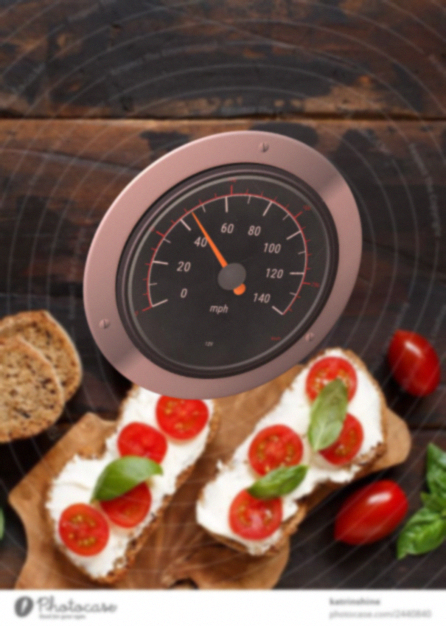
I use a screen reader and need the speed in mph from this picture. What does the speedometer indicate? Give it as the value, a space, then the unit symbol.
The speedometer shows 45 mph
